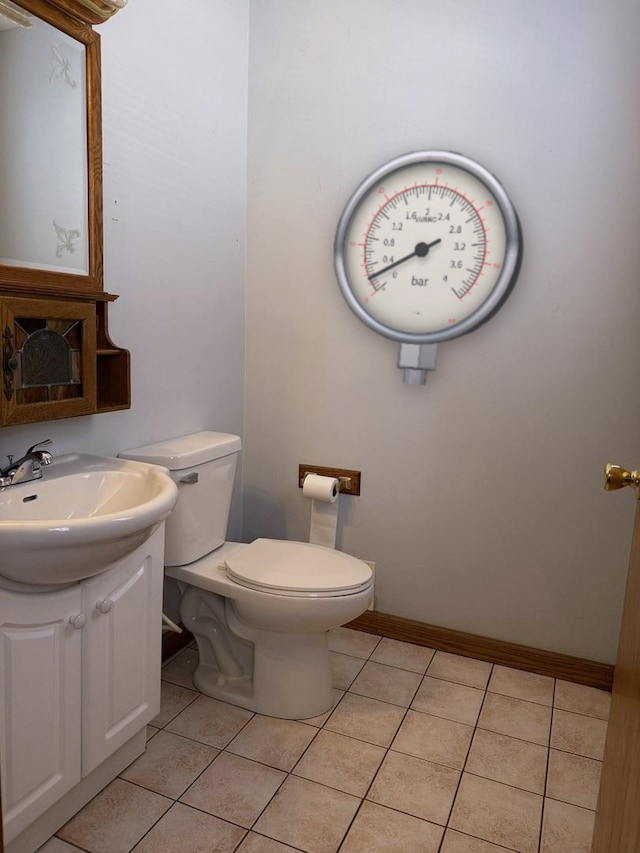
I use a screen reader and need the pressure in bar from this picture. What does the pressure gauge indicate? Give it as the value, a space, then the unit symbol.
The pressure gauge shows 0.2 bar
